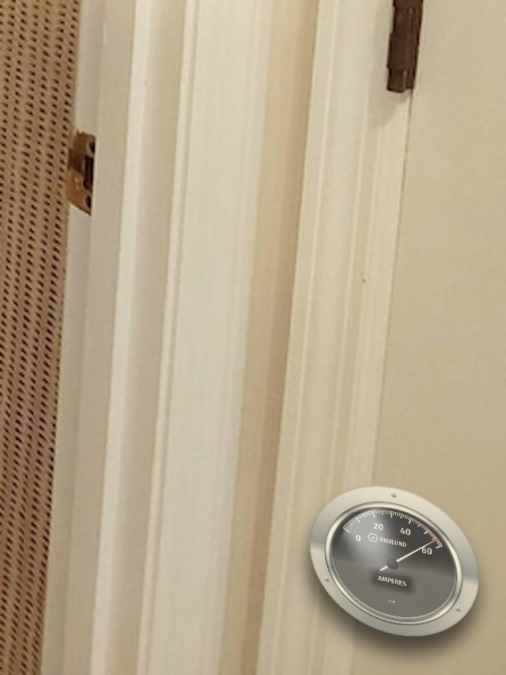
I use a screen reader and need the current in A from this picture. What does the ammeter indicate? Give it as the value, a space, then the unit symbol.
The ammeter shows 55 A
